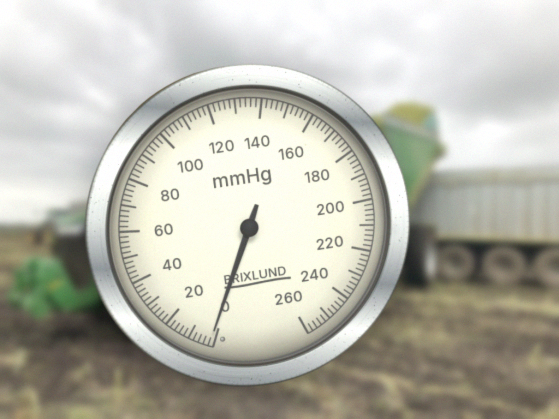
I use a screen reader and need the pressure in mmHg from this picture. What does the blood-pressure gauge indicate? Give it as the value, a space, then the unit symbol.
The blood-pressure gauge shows 2 mmHg
